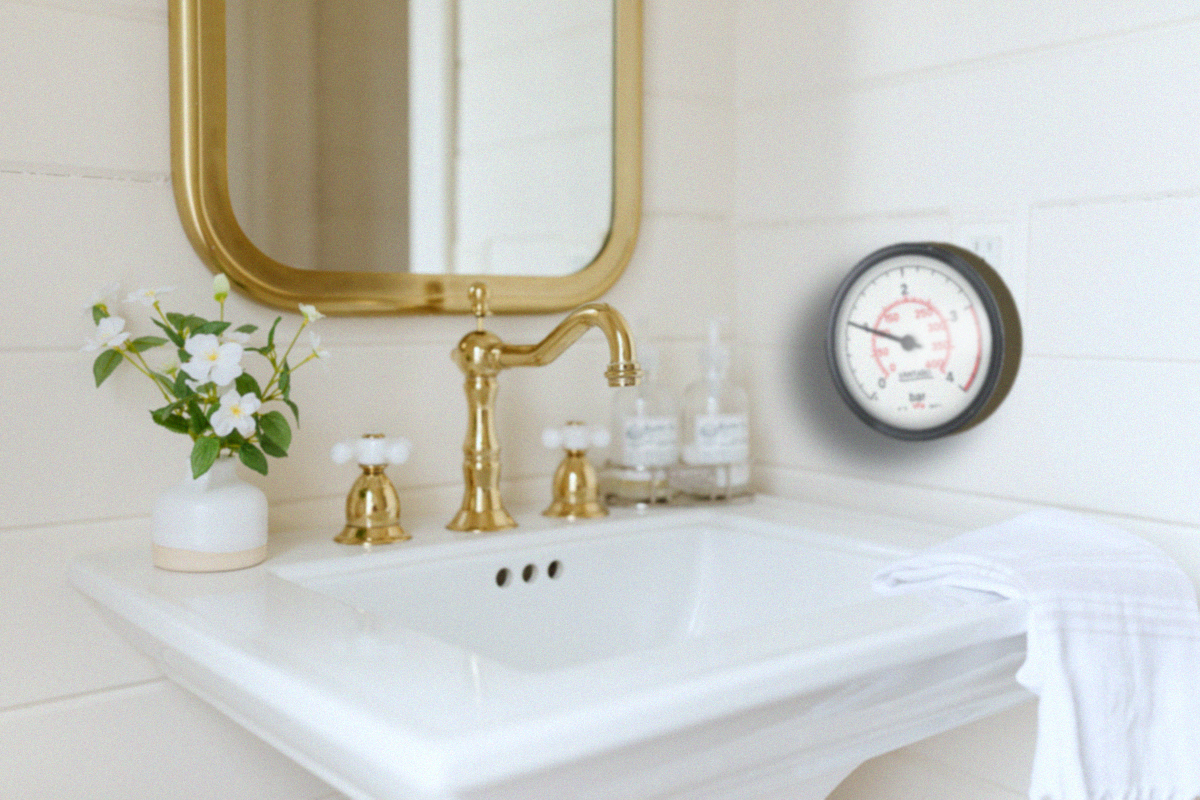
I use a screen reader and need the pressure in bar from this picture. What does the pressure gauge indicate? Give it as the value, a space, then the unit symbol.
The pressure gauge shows 1 bar
